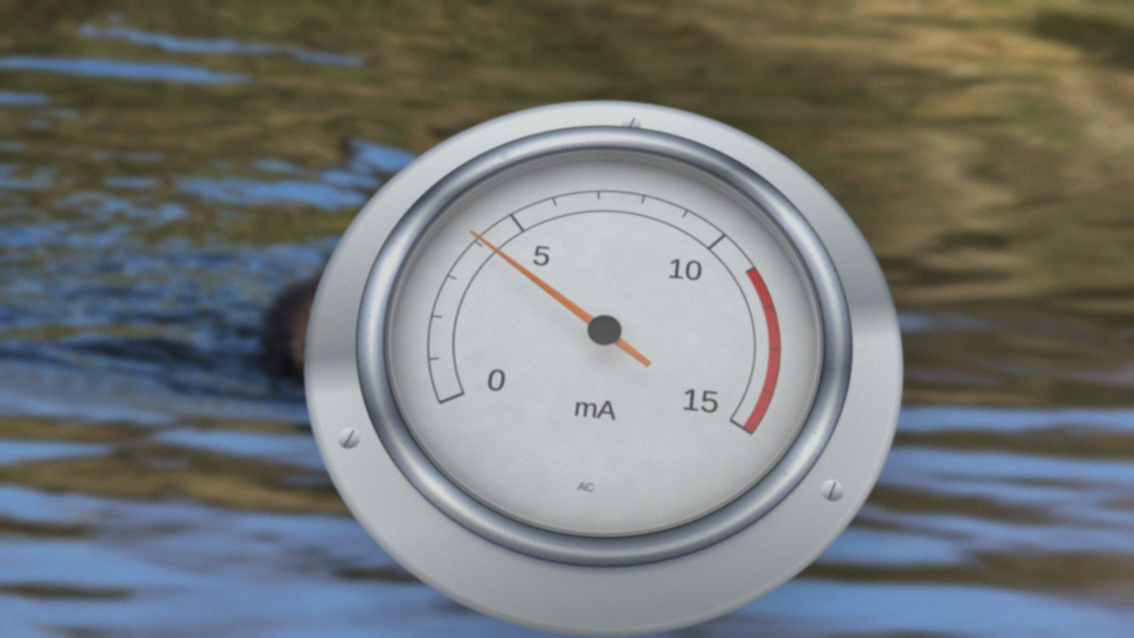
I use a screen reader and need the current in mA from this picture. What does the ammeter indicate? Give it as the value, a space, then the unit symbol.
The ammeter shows 4 mA
